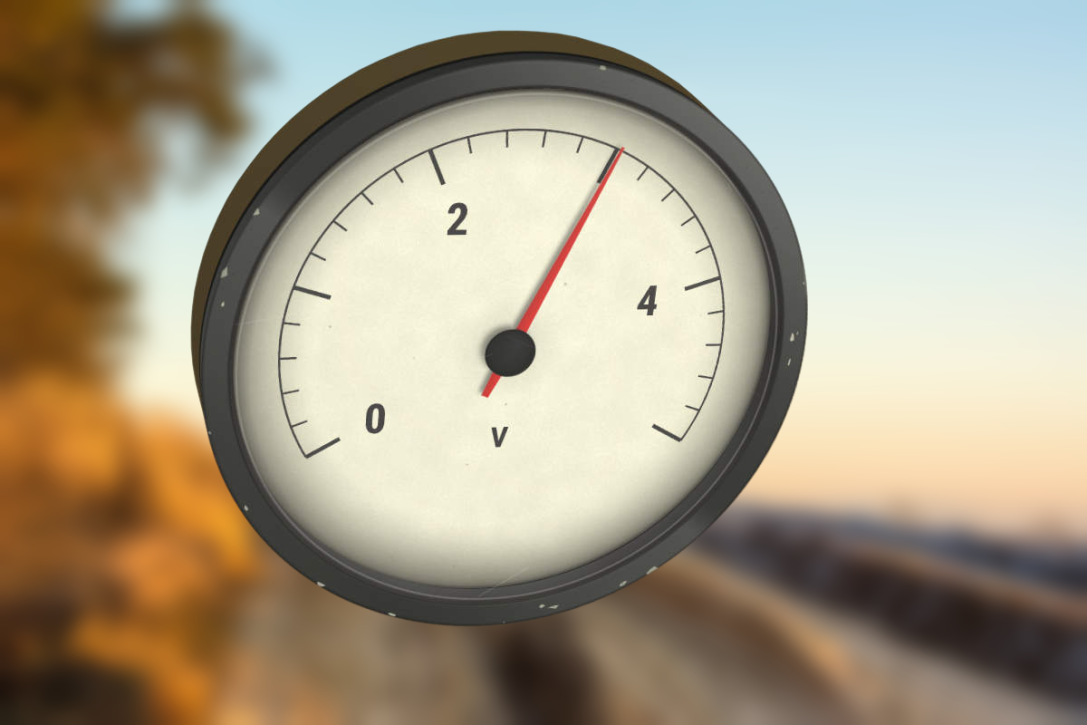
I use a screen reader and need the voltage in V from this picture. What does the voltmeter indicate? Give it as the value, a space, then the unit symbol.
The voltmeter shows 3 V
